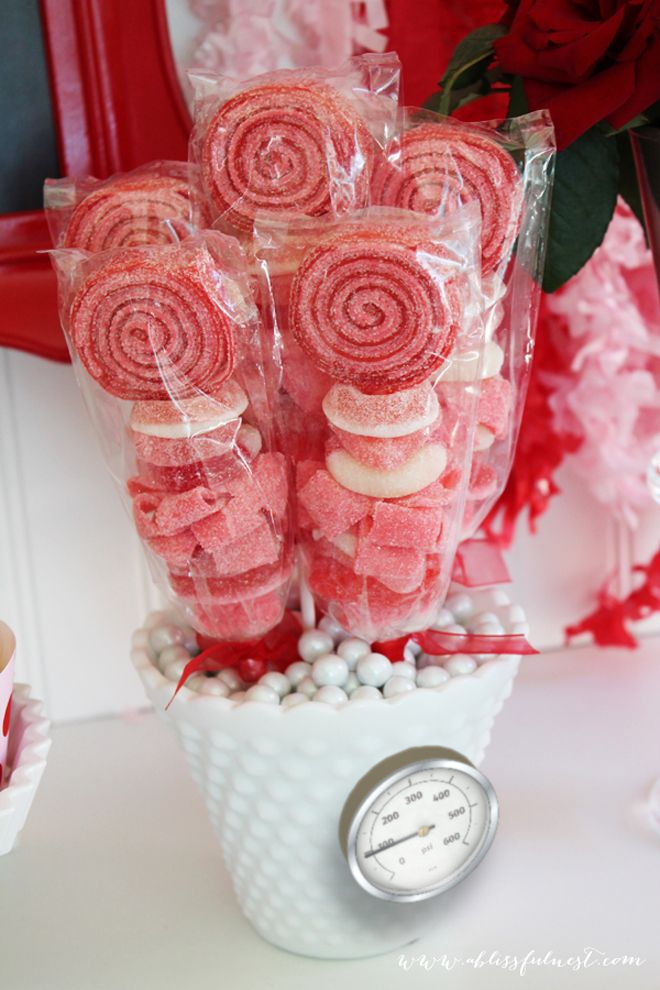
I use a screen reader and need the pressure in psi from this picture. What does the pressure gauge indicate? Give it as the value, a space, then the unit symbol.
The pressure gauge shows 100 psi
